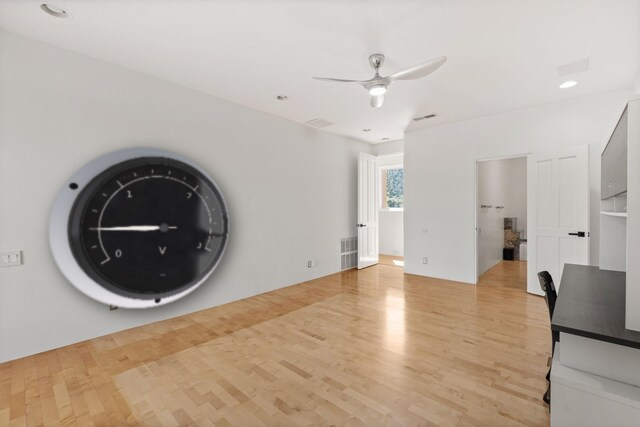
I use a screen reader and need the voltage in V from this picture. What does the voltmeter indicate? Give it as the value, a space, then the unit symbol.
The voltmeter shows 0.4 V
